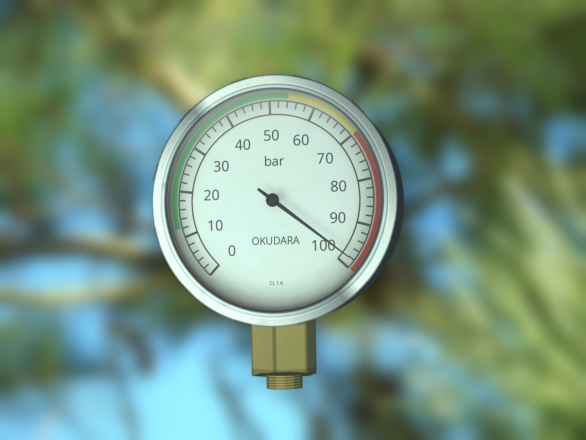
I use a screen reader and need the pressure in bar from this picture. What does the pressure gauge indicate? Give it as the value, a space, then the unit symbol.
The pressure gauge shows 98 bar
